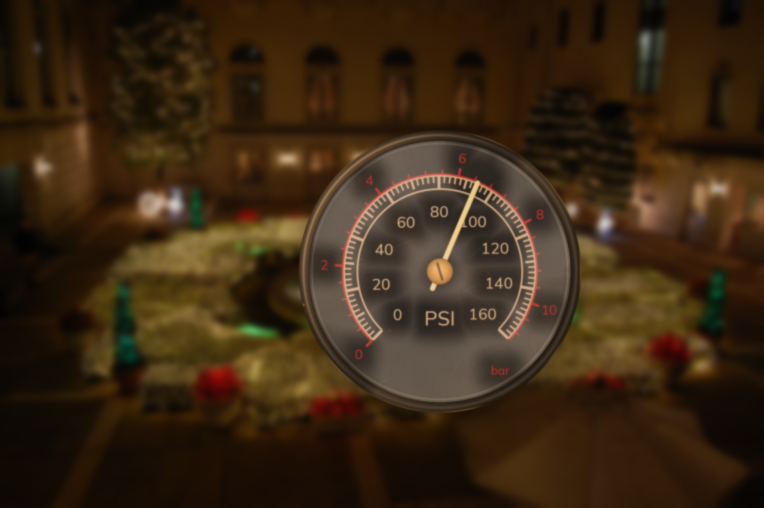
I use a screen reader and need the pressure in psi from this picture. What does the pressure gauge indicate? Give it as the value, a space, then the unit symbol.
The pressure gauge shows 94 psi
